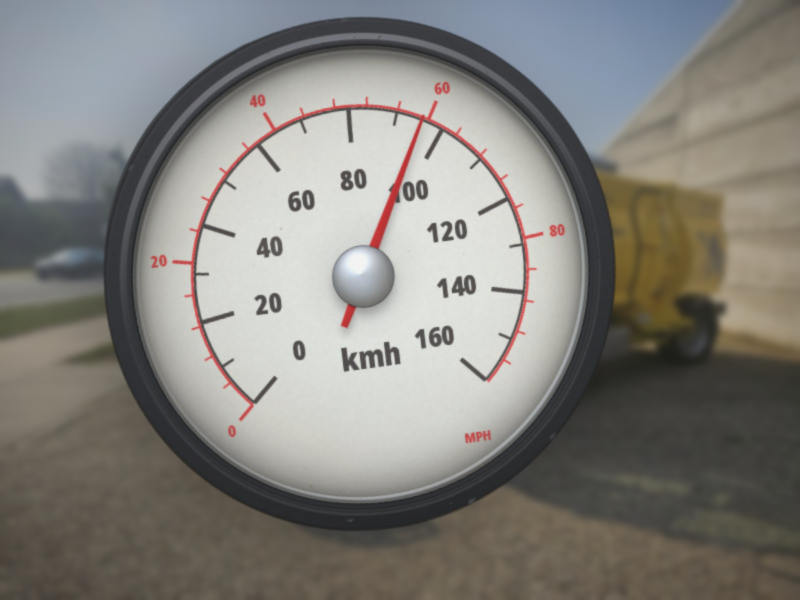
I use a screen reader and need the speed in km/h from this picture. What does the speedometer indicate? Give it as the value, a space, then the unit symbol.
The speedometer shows 95 km/h
